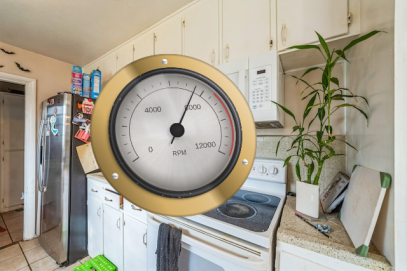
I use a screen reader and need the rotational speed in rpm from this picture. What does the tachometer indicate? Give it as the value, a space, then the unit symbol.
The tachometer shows 7500 rpm
